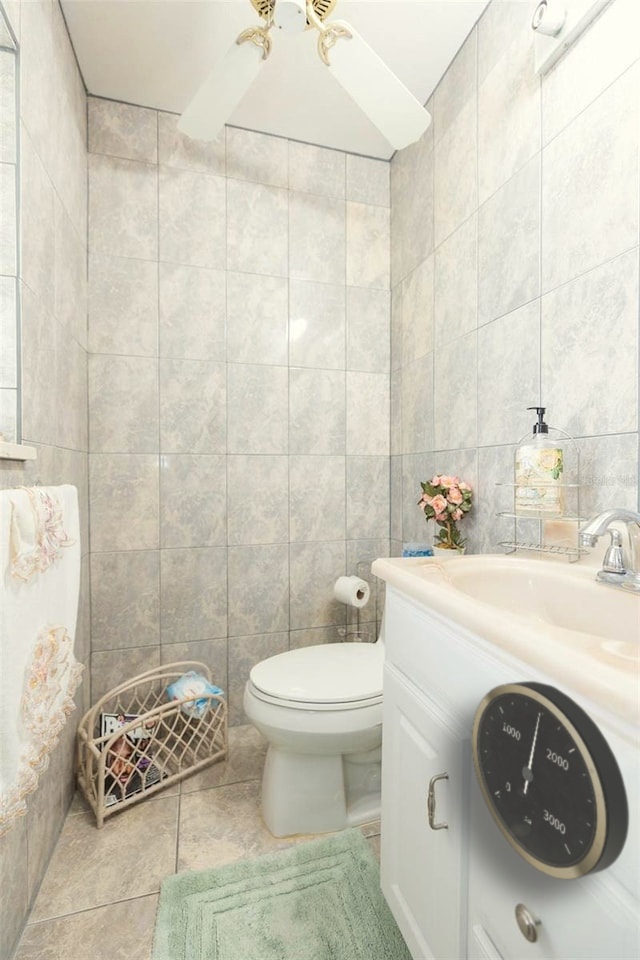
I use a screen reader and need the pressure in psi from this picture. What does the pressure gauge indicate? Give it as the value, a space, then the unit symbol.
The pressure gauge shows 1600 psi
